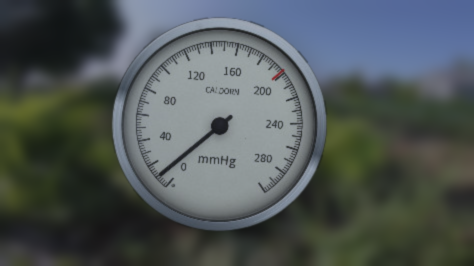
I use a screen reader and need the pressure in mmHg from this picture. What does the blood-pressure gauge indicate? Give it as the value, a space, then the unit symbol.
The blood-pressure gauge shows 10 mmHg
